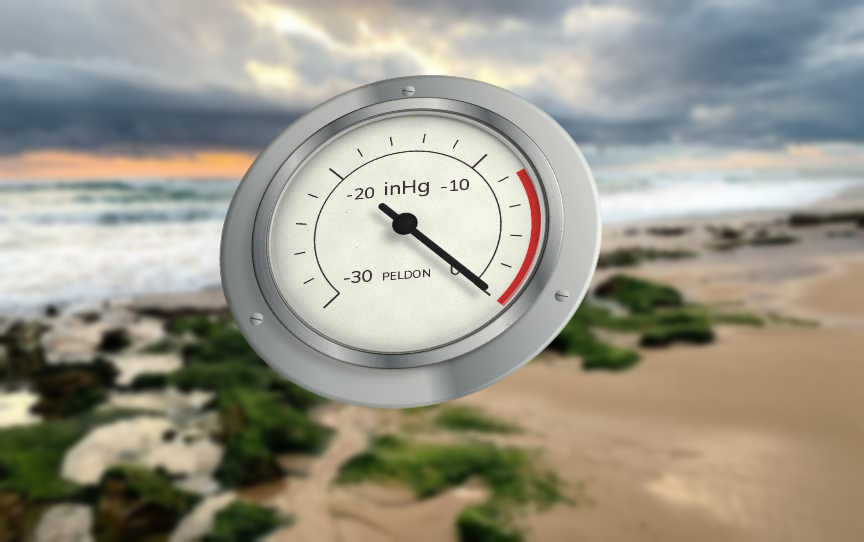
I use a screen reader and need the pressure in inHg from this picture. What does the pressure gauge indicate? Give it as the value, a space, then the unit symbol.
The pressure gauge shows 0 inHg
